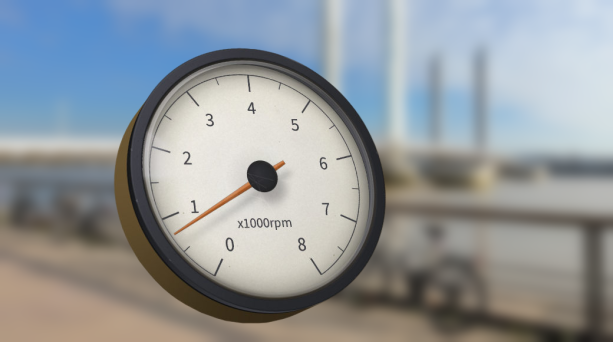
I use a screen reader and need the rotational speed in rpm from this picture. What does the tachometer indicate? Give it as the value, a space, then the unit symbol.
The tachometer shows 750 rpm
